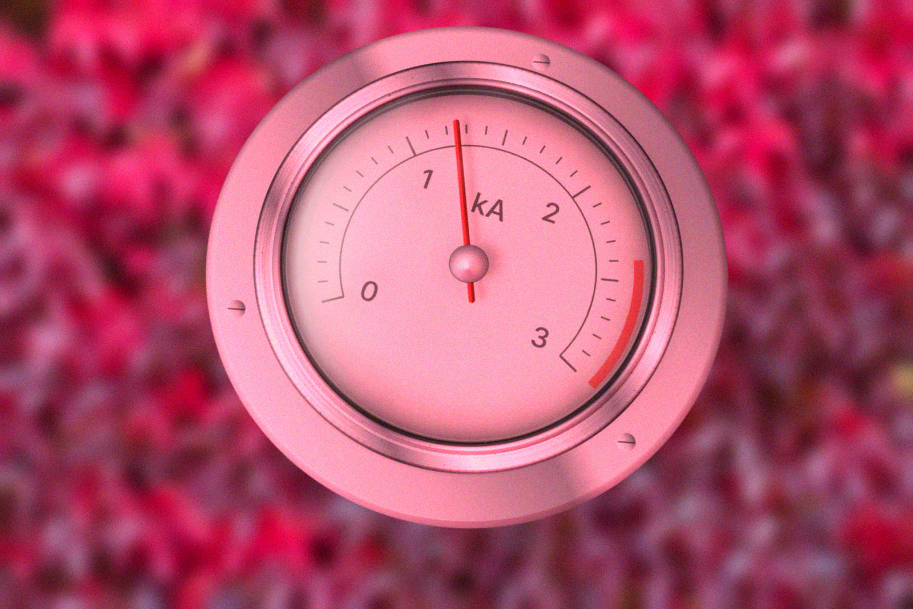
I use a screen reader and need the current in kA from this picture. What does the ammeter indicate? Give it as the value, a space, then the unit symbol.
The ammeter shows 1.25 kA
